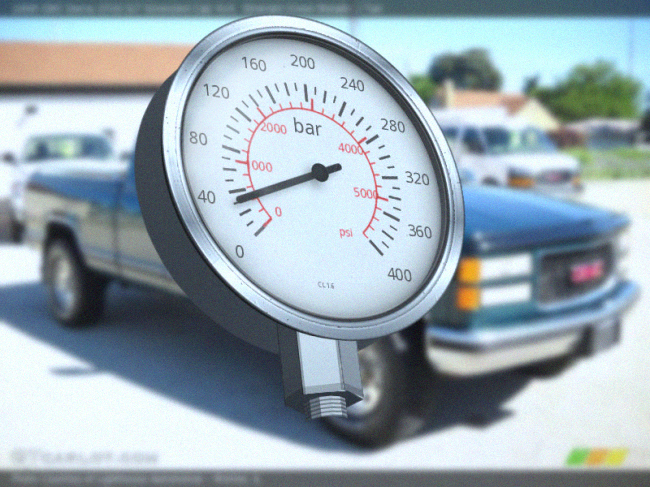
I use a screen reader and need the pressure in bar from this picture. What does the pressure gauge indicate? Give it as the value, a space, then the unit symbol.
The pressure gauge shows 30 bar
